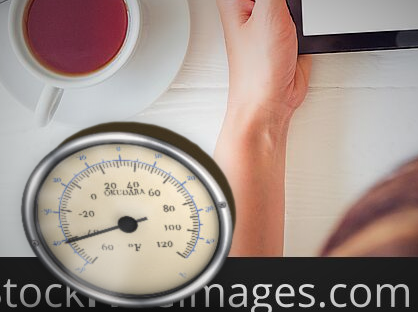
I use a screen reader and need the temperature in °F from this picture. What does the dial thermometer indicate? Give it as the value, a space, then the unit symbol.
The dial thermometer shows -40 °F
